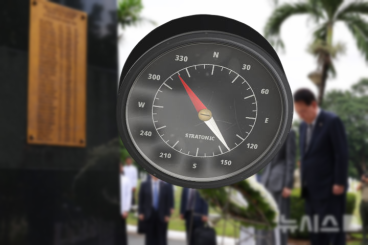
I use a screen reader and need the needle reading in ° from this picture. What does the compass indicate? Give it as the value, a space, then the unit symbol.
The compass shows 320 °
